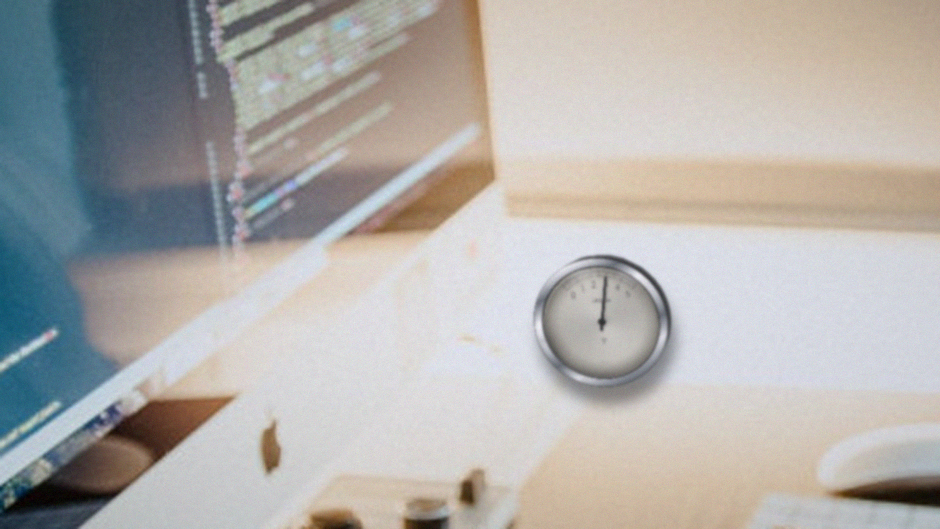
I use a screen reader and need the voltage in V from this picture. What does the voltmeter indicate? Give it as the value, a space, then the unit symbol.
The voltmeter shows 3 V
